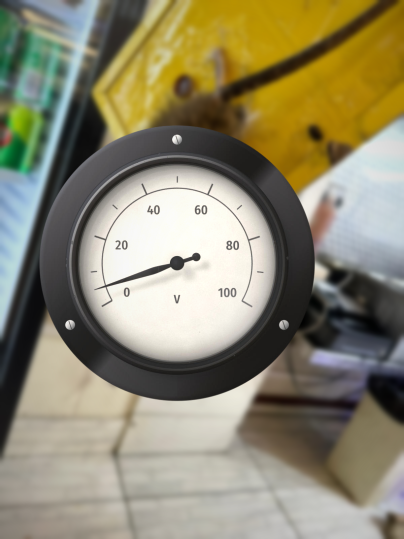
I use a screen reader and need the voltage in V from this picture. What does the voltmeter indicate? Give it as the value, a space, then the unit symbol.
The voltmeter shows 5 V
